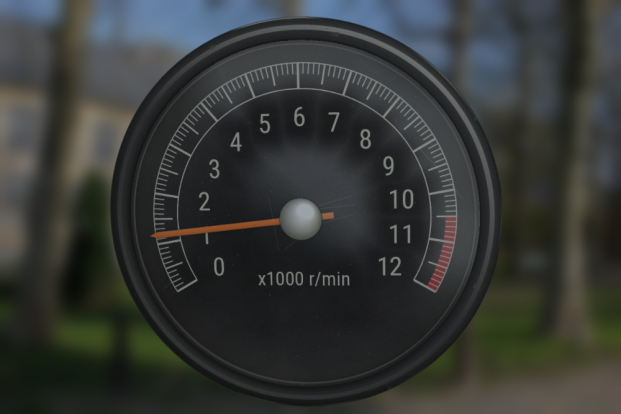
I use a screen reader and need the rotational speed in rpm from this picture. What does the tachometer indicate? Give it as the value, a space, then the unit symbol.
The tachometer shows 1200 rpm
